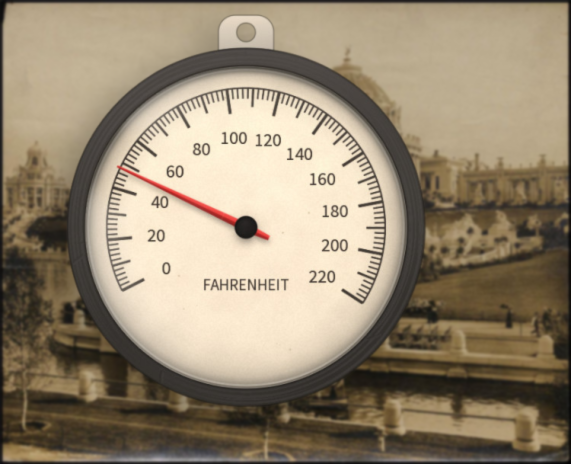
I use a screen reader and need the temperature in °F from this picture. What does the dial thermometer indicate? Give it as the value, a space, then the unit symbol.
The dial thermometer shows 48 °F
